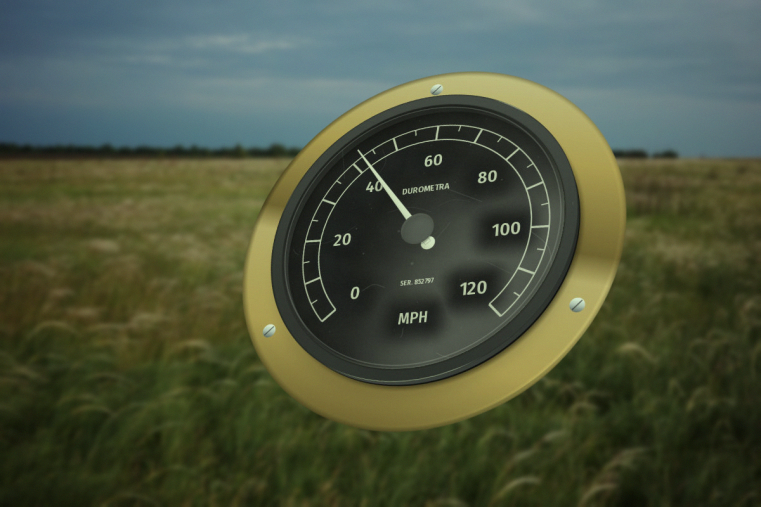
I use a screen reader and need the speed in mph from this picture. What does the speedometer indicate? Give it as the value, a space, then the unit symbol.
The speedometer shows 42.5 mph
